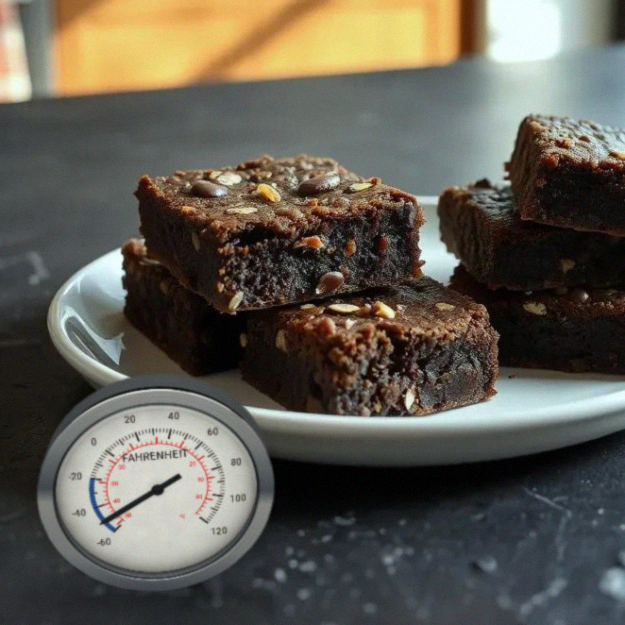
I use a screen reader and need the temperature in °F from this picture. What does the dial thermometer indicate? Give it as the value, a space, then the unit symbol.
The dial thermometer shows -50 °F
